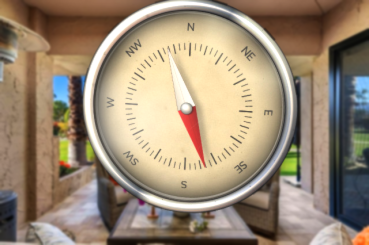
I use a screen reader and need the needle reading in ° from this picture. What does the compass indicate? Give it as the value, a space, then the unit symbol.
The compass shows 160 °
